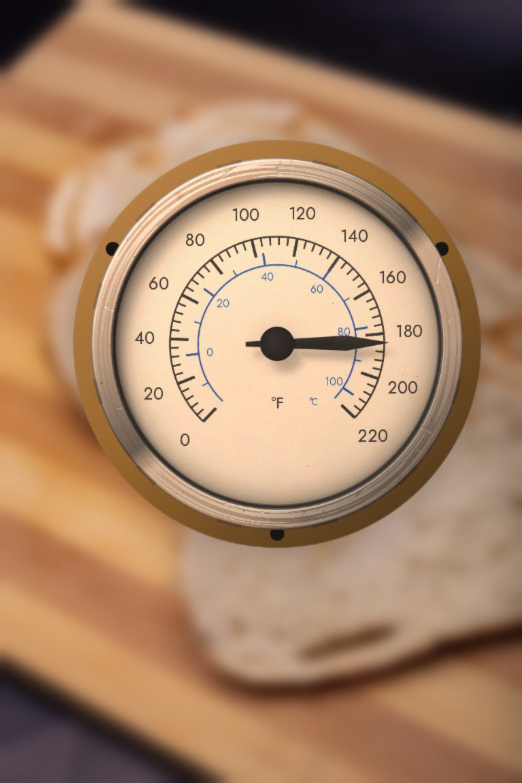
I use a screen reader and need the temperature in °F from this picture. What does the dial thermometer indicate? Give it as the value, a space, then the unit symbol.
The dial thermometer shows 184 °F
